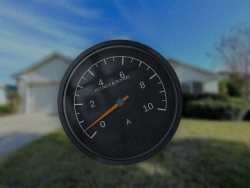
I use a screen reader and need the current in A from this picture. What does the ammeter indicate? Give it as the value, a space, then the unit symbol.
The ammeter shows 0.5 A
